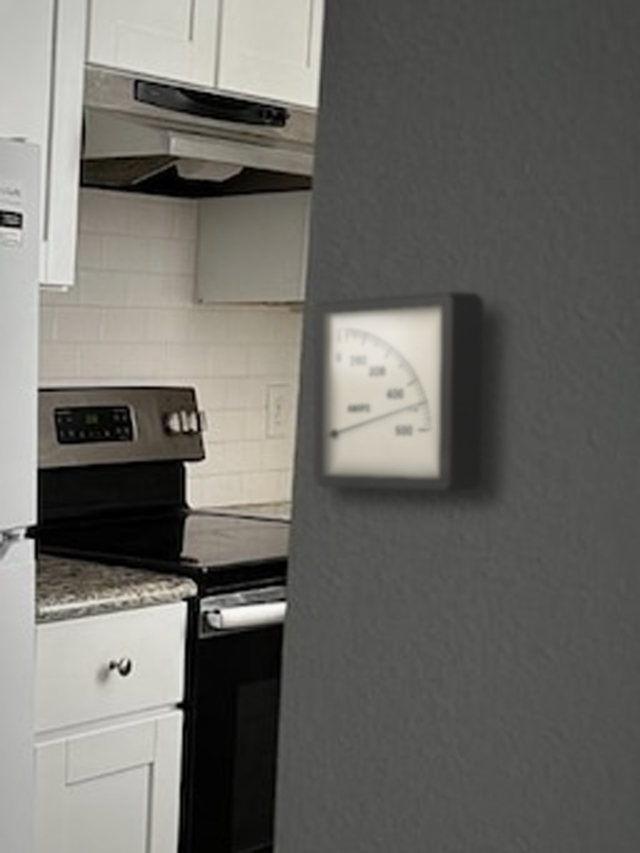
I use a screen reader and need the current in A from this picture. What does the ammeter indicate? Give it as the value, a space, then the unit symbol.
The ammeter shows 450 A
